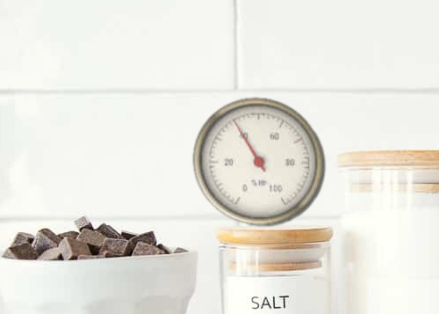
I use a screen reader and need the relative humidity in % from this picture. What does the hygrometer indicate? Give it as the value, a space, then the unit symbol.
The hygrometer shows 40 %
